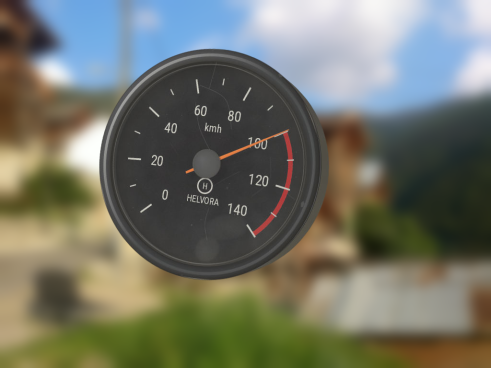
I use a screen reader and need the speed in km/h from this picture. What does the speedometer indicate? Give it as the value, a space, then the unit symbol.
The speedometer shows 100 km/h
